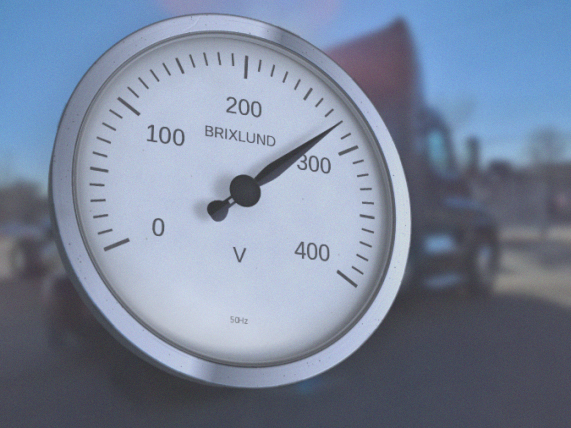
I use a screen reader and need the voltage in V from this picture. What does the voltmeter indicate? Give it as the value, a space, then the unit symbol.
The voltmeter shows 280 V
